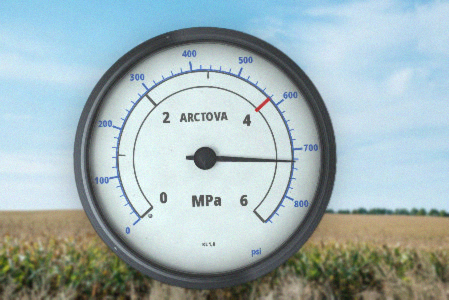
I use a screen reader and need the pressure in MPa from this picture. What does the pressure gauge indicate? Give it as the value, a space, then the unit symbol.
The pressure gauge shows 5 MPa
